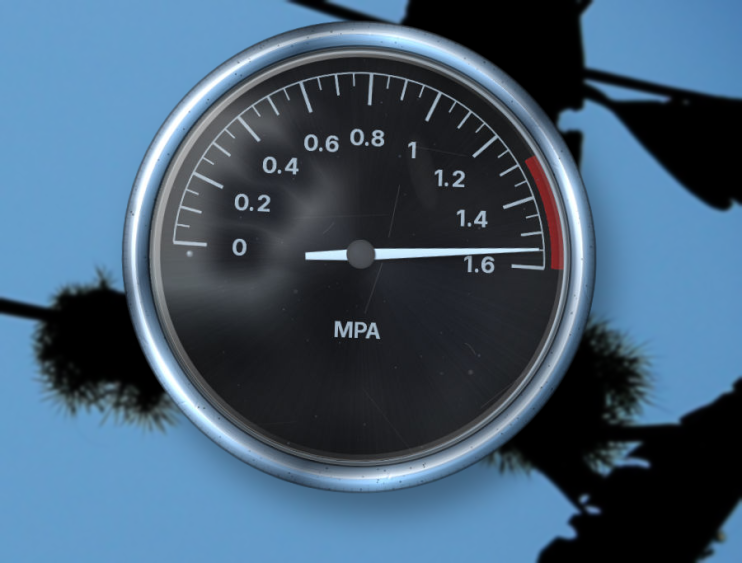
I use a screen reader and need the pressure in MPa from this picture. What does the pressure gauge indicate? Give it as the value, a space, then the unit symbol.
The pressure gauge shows 1.55 MPa
